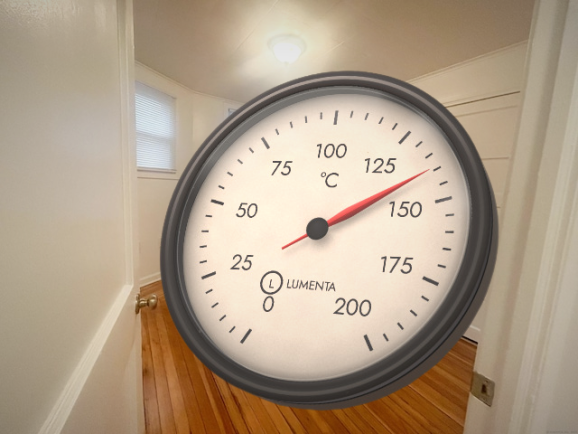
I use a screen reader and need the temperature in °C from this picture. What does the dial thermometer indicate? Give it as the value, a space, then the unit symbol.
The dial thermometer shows 140 °C
